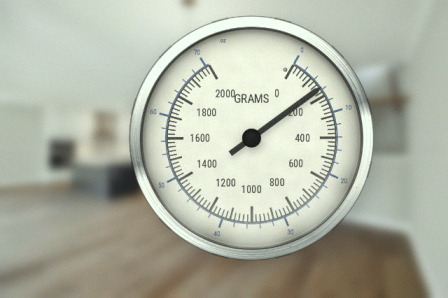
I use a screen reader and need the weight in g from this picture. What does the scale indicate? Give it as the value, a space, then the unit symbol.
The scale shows 160 g
